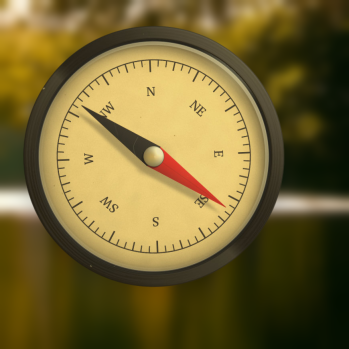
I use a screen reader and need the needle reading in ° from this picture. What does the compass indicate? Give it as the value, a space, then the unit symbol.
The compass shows 127.5 °
